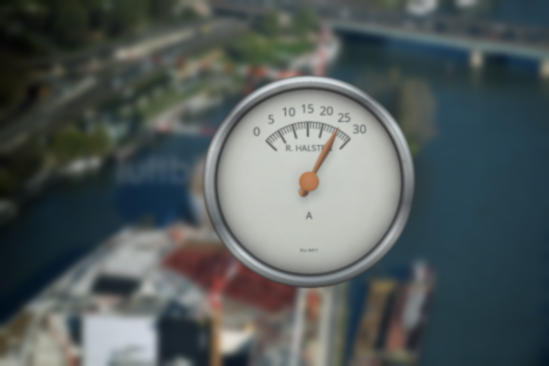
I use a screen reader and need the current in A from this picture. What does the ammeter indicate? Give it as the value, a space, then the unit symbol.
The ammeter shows 25 A
